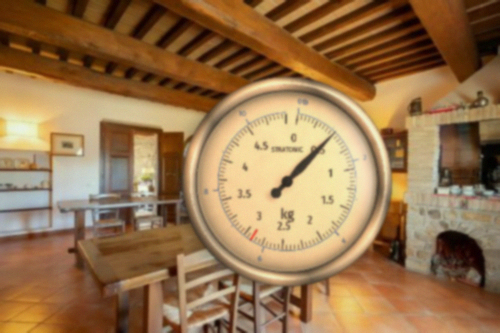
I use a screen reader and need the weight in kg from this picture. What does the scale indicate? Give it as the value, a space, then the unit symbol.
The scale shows 0.5 kg
